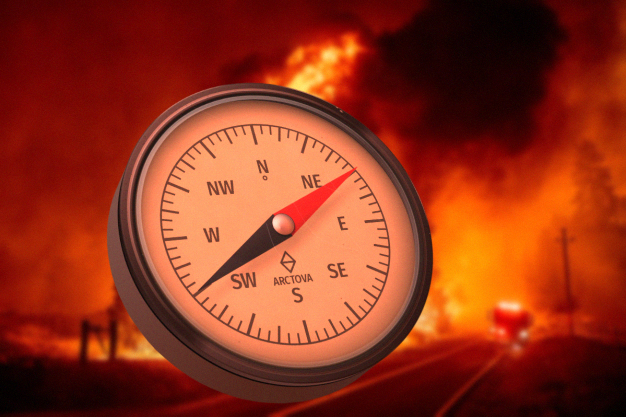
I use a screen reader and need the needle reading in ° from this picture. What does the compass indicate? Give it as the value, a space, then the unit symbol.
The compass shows 60 °
